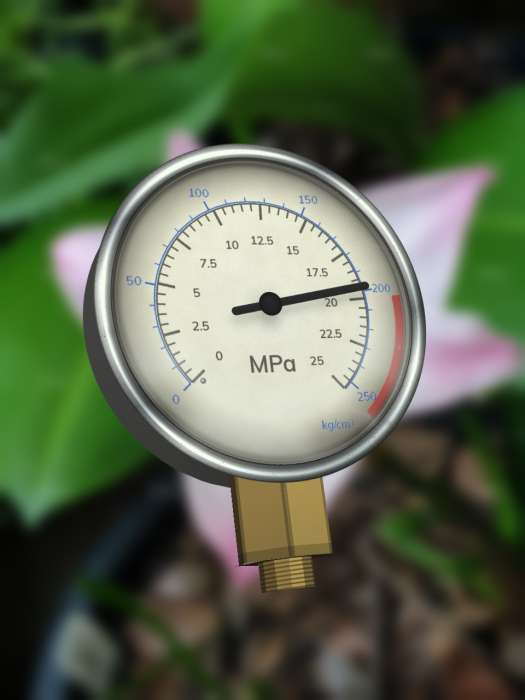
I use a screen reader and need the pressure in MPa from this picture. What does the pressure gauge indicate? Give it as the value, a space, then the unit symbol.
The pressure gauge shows 19.5 MPa
